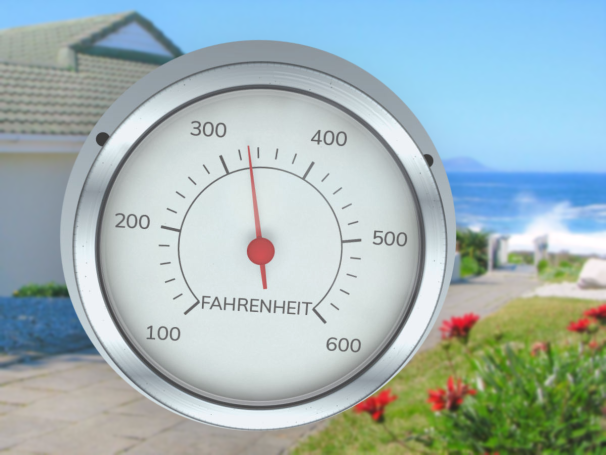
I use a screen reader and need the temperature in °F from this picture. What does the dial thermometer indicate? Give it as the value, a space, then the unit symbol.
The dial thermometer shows 330 °F
